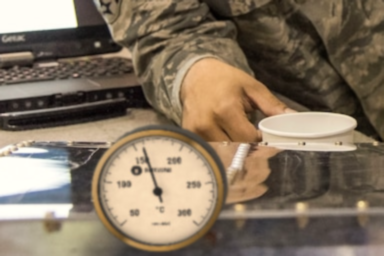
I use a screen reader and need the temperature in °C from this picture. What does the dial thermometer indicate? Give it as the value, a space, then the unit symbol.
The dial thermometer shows 160 °C
